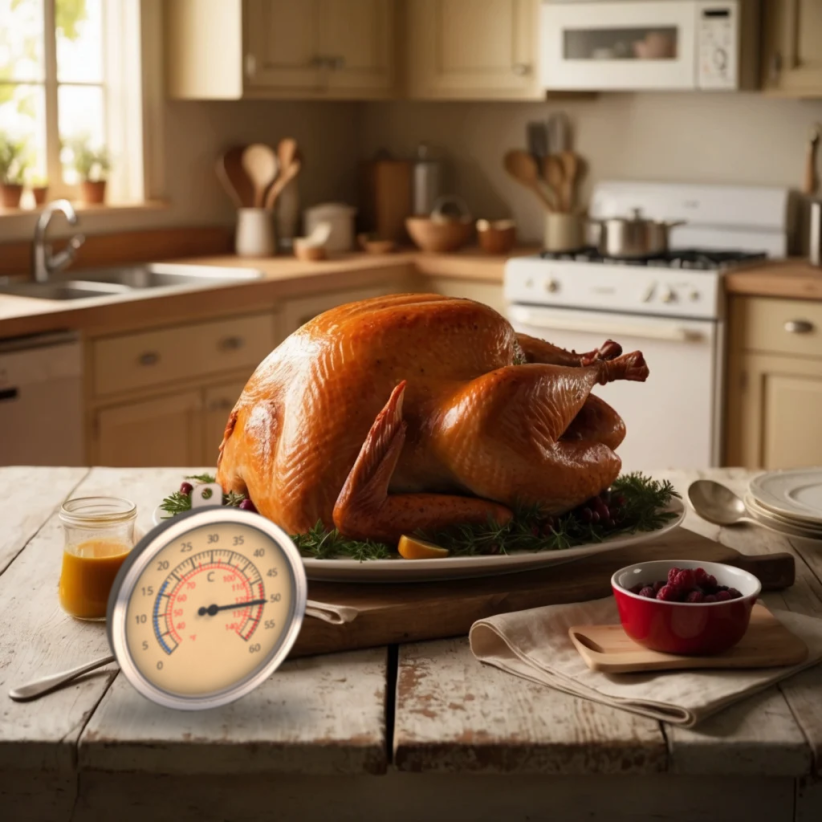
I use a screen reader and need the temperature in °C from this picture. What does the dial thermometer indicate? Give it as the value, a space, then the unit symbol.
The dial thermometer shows 50 °C
